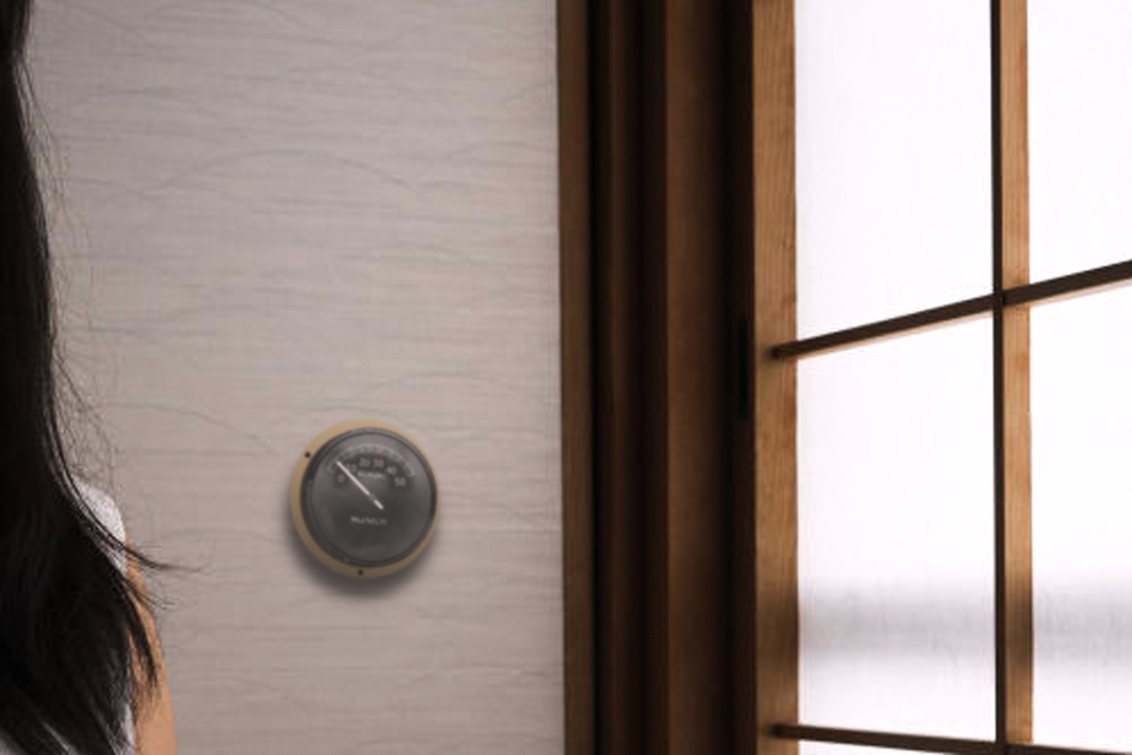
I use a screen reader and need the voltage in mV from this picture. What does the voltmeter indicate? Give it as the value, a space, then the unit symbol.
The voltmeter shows 5 mV
